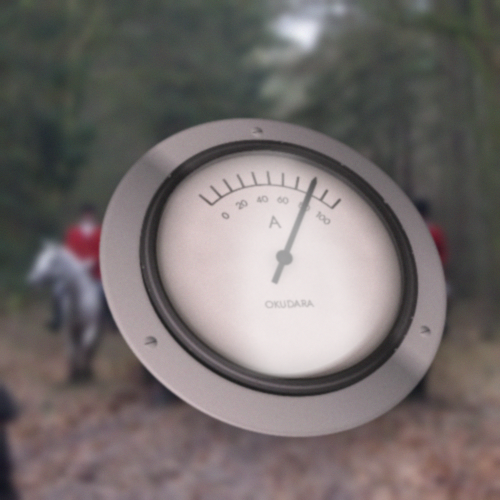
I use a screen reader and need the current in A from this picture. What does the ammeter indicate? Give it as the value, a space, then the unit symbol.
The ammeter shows 80 A
